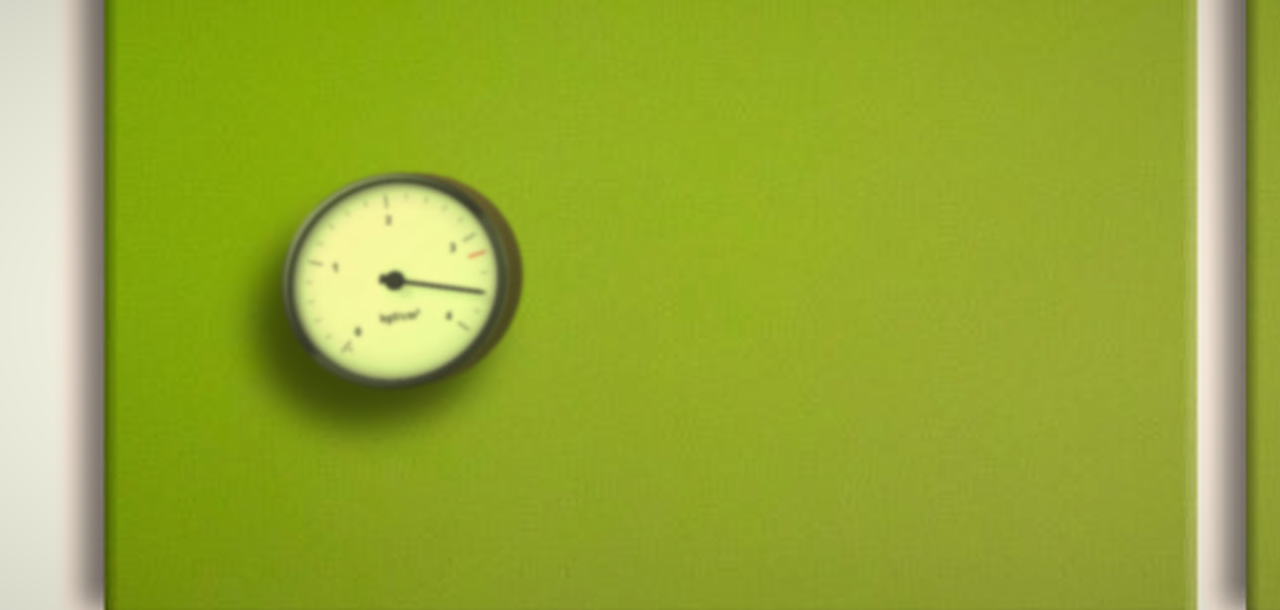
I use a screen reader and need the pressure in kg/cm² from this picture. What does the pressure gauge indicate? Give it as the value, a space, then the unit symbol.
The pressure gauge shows 3.6 kg/cm²
